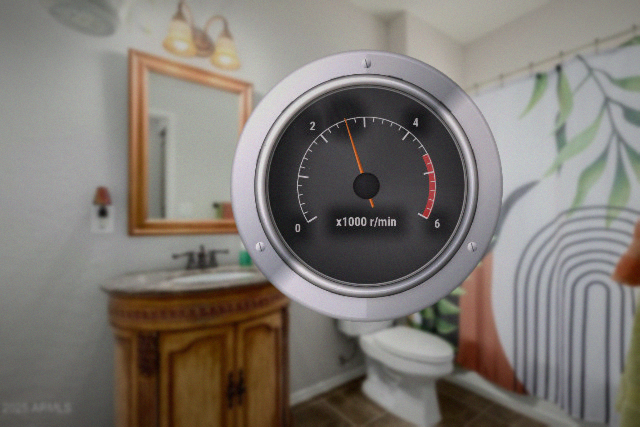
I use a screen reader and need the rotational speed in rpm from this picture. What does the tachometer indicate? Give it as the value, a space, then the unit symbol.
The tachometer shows 2600 rpm
